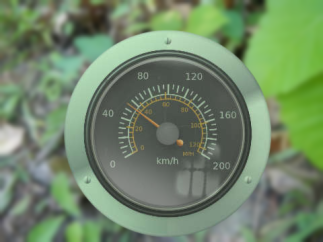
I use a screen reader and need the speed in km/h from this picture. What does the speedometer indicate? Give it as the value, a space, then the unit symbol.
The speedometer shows 55 km/h
